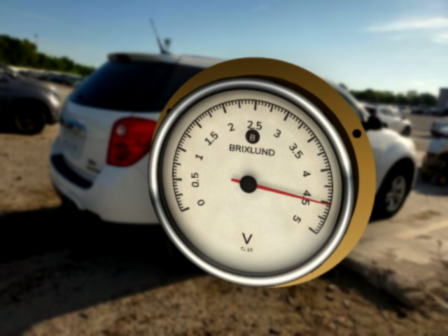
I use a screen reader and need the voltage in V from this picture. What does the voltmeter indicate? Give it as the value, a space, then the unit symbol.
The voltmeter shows 4.5 V
